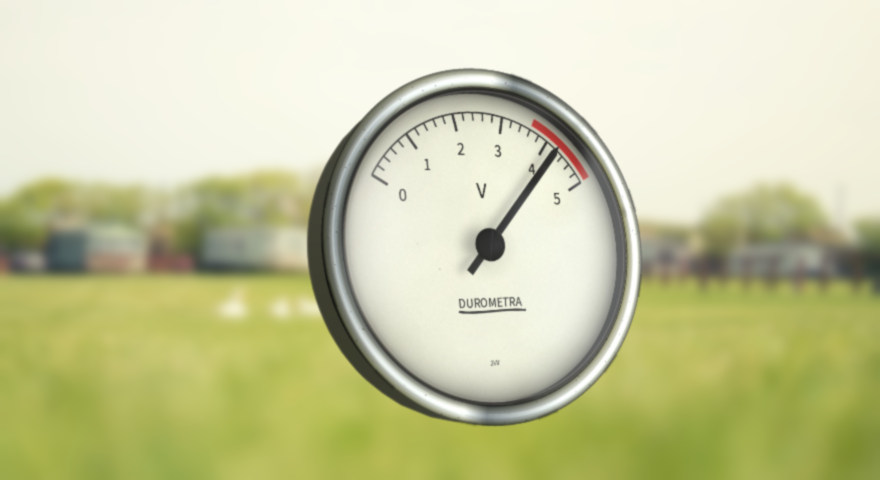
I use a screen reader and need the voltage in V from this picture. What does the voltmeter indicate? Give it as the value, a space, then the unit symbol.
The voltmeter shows 4.2 V
